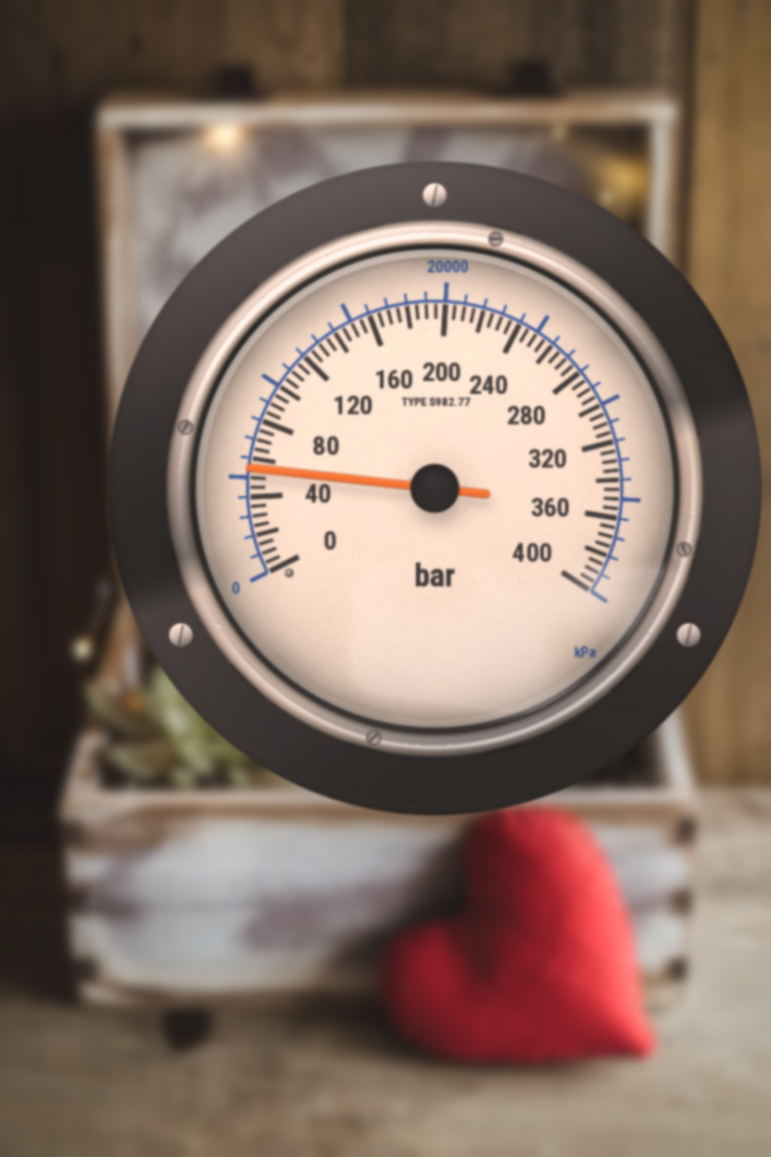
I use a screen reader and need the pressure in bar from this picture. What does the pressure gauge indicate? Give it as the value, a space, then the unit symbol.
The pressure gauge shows 55 bar
